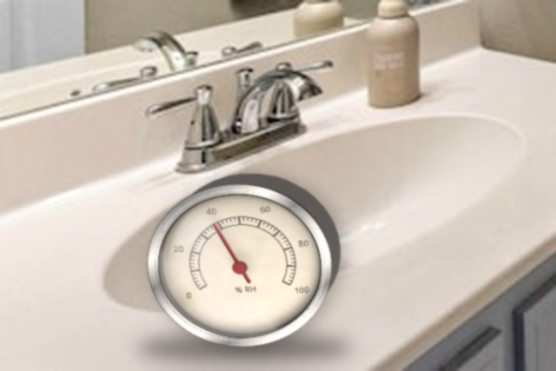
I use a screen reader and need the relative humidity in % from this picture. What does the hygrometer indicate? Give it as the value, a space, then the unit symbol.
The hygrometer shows 40 %
